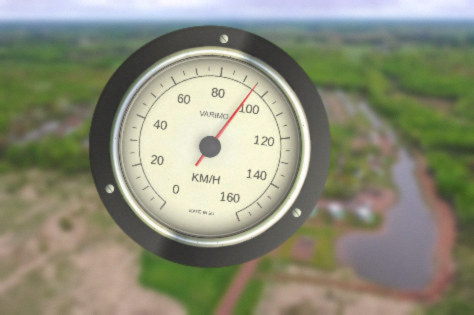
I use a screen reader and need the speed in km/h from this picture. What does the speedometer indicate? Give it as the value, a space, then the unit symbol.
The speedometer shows 95 km/h
